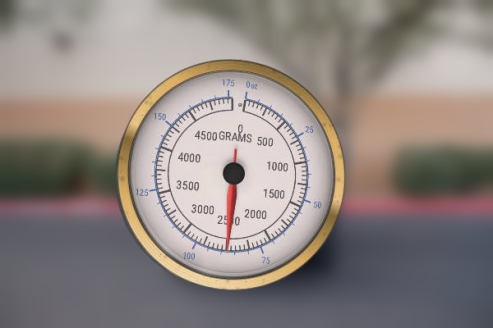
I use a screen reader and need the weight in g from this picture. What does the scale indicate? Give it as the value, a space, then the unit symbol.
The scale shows 2500 g
